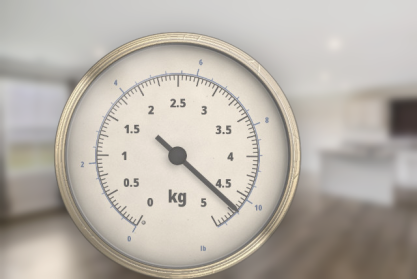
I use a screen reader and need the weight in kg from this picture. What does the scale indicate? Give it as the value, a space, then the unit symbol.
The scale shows 4.7 kg
